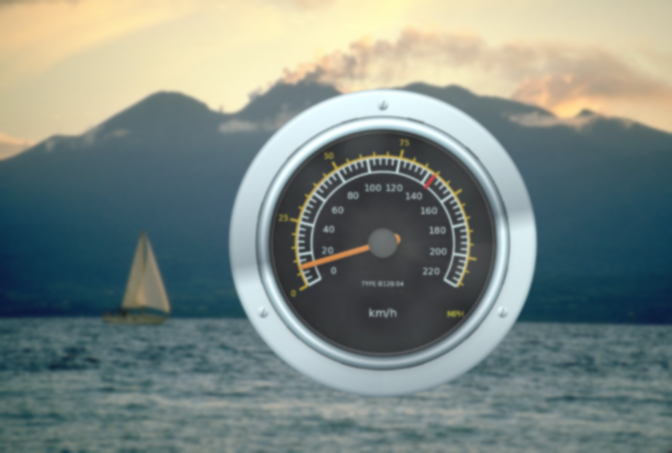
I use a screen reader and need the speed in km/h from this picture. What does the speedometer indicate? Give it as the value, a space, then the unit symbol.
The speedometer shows 12 km/h
